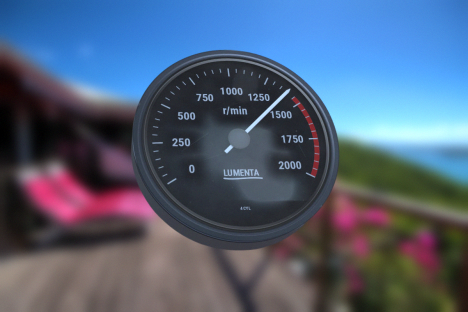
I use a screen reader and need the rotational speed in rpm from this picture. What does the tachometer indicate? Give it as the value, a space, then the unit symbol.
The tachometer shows 1400 rpm
